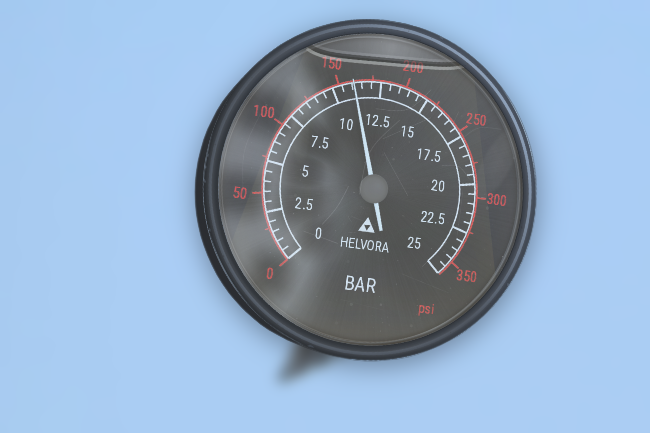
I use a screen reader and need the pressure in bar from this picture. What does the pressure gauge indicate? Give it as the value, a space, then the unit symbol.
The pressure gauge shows 11 bar
